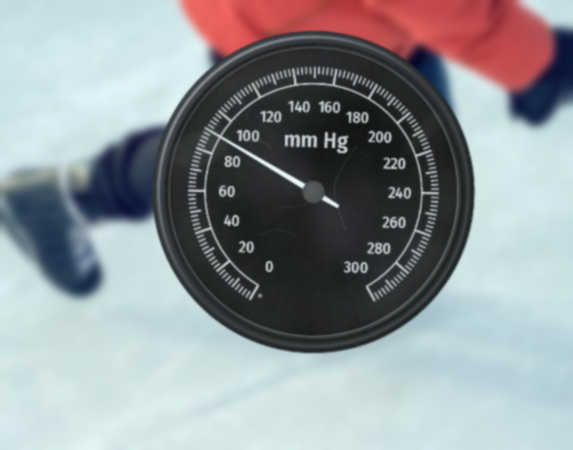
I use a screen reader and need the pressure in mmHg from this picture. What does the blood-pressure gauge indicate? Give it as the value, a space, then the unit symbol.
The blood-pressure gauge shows 90 mmHg
